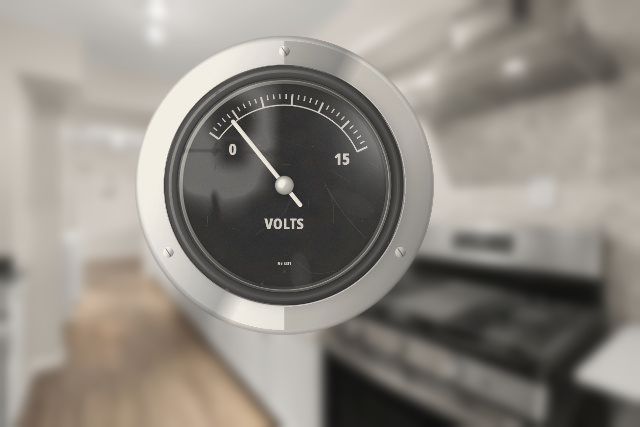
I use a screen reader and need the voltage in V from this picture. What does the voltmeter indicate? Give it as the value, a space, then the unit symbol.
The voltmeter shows 2 V
